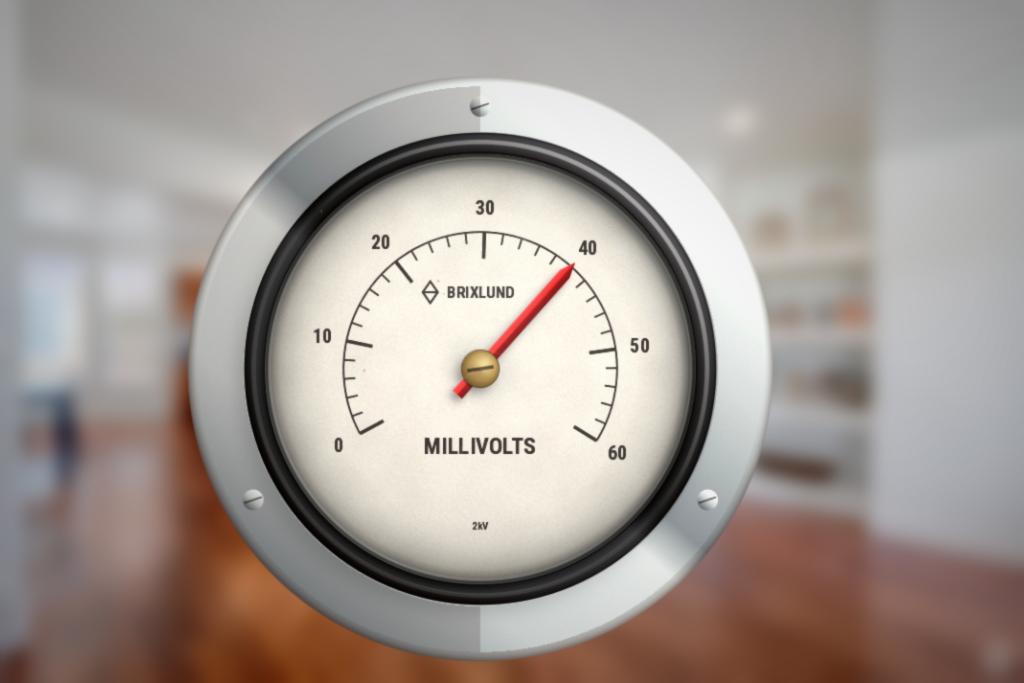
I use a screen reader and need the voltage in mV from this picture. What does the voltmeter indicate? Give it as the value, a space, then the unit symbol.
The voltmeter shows 40 mV
